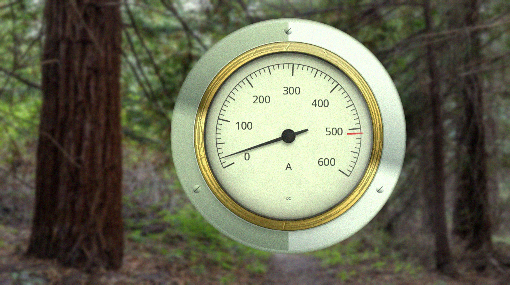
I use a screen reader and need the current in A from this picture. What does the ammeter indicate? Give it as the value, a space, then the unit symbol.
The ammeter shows 20 A
